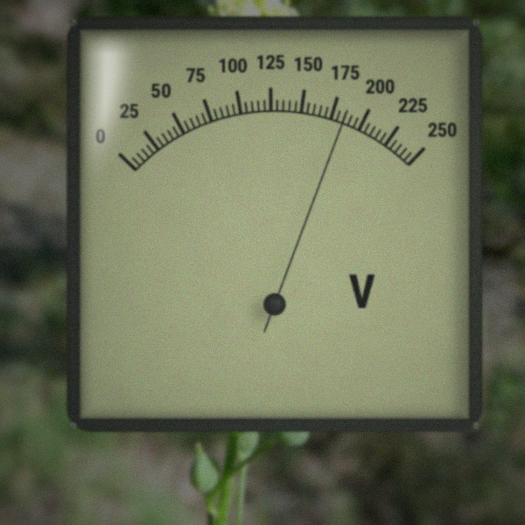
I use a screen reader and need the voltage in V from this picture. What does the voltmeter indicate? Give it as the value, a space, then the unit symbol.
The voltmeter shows 185 V
